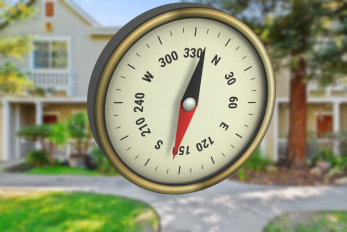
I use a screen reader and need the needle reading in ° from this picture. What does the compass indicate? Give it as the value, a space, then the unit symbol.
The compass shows 160 °
